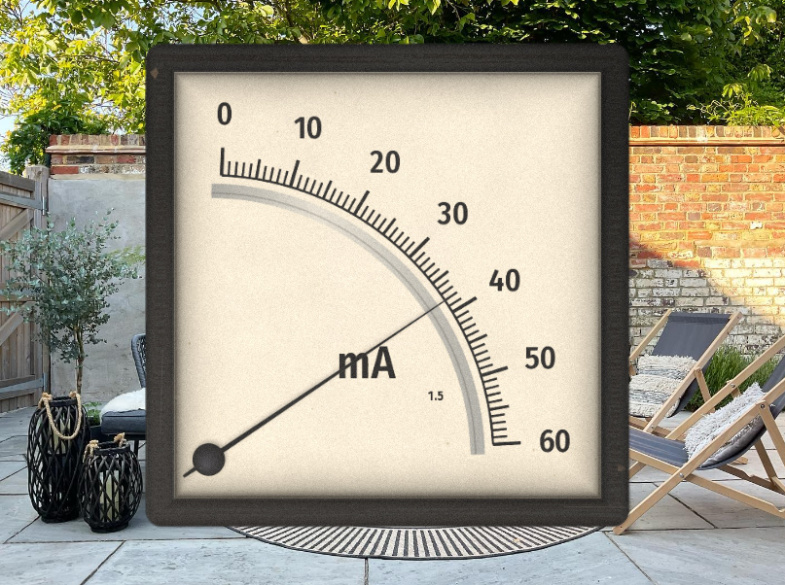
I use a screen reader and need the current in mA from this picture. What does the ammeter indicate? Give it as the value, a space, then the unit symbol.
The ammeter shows 38 mA
